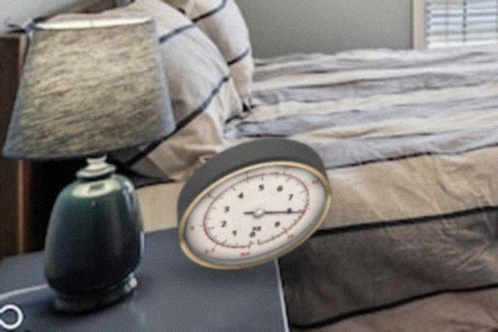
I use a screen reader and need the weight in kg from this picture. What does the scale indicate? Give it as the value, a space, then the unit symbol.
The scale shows 8 kg
